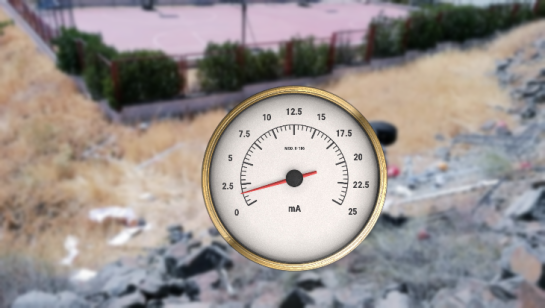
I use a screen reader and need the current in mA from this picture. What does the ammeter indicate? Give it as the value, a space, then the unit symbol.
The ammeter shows 1.5 mA
